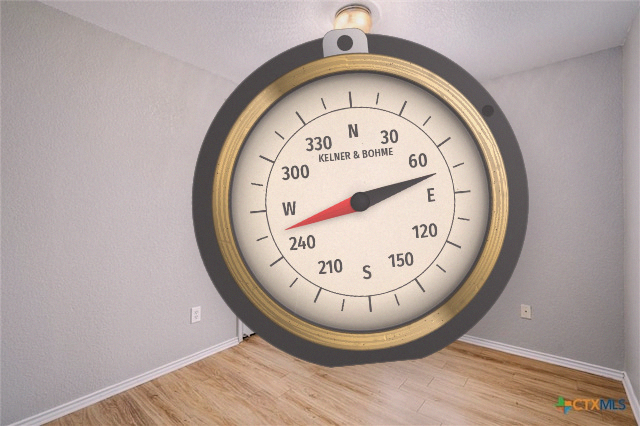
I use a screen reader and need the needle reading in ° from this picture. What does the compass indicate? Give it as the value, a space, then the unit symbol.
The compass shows 255 °
